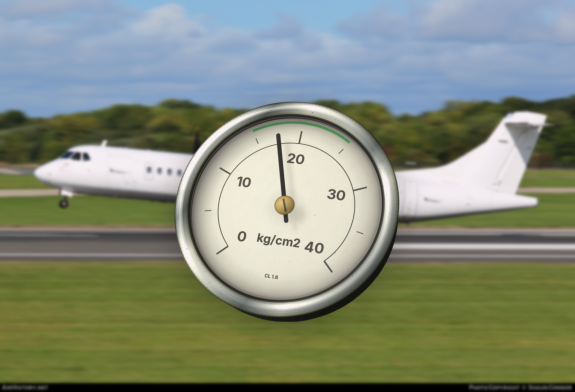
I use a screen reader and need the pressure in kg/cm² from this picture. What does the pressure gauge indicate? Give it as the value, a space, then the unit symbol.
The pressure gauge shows 17.5 kg/cm²
